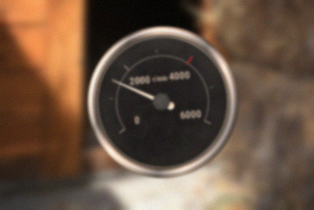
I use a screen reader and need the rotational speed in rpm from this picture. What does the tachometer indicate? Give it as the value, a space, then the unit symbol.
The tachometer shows 1500 rpm
